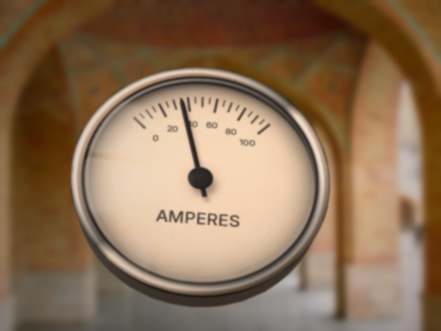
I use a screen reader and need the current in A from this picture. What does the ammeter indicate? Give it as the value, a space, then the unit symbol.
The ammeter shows 35 A
